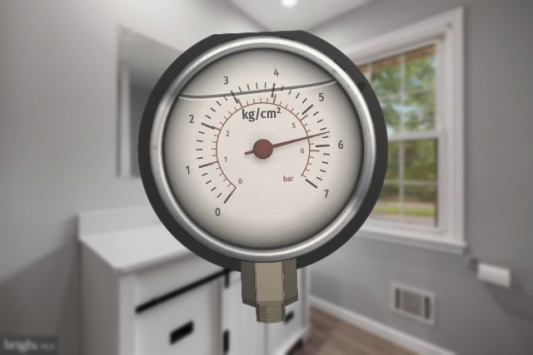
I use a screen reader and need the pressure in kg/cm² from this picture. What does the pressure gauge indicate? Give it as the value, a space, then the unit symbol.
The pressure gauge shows 5.7 kg/cm²
